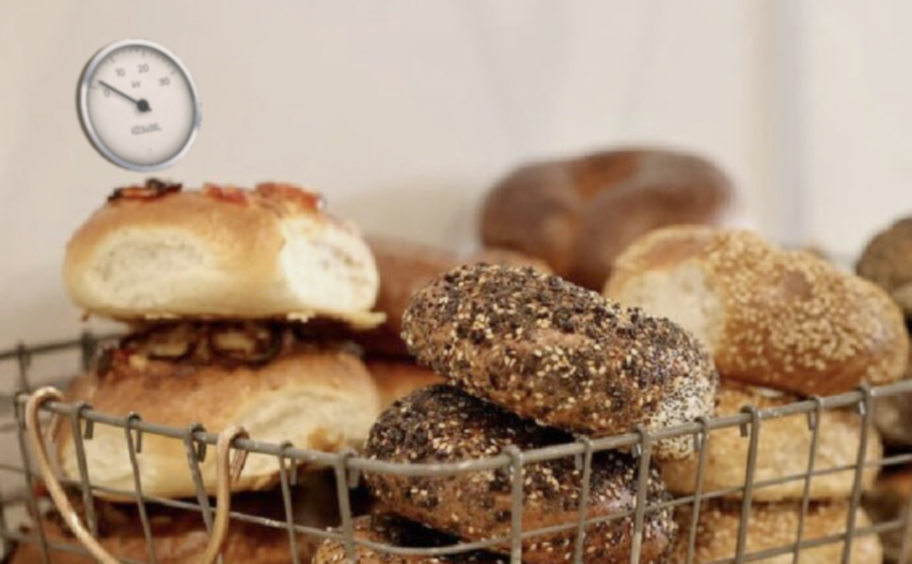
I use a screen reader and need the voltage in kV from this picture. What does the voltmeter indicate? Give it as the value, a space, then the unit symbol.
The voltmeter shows 2 kV
